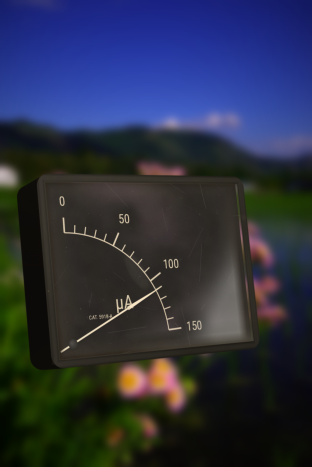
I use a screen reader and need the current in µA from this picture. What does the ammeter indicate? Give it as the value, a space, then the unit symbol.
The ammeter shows 110 µA
